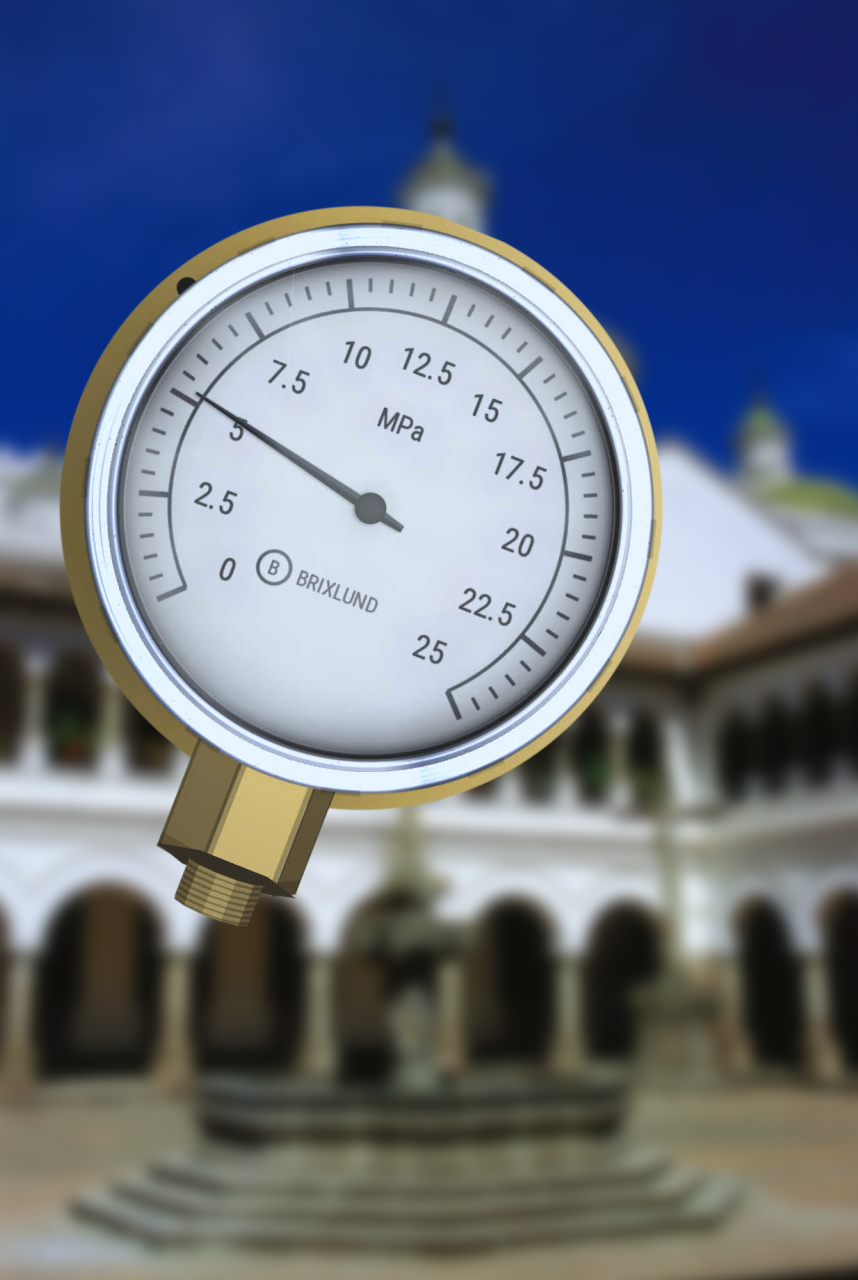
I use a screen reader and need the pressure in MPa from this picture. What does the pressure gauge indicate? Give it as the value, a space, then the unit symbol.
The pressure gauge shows 5.25 MPa
